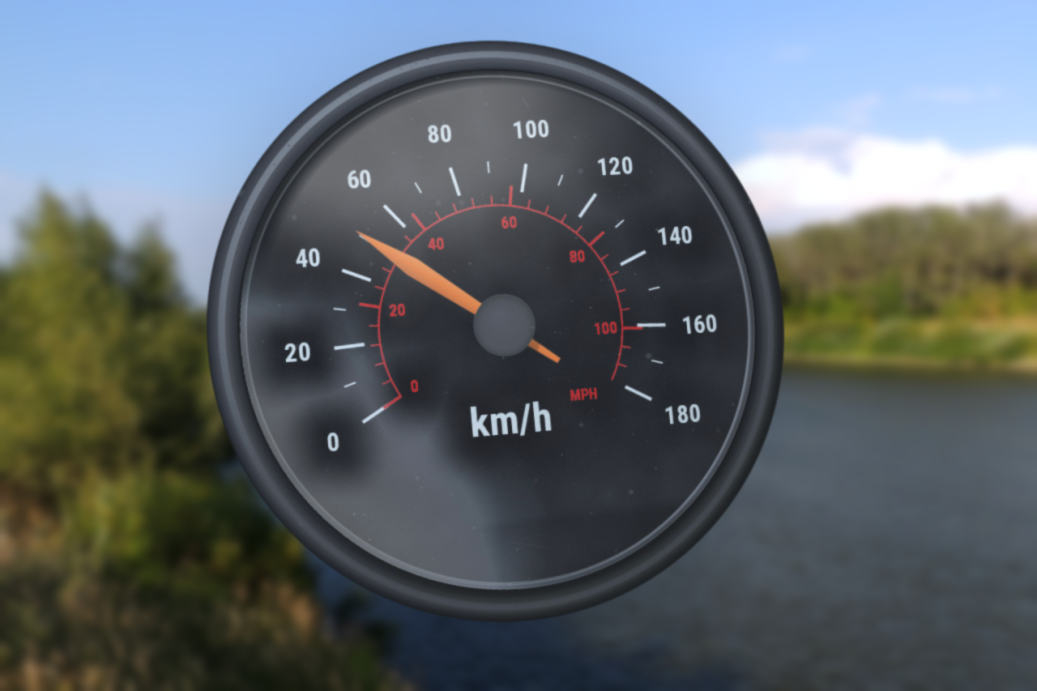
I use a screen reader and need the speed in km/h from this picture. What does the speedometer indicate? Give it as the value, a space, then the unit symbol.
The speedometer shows 50 km/h
